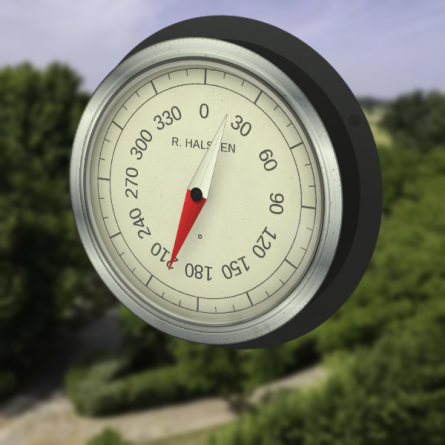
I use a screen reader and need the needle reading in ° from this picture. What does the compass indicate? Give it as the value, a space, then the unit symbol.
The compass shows 200 °
